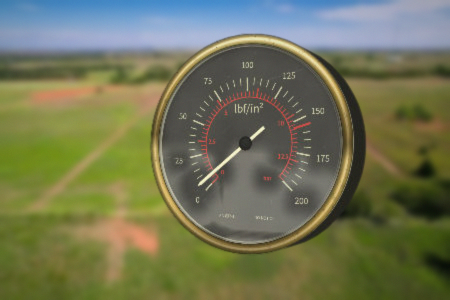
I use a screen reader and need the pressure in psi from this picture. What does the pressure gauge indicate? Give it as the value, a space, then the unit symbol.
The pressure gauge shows 5 psi
